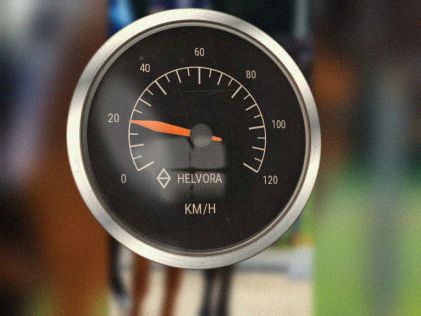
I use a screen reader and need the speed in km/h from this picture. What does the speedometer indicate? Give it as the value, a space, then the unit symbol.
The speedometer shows 20 km/h
